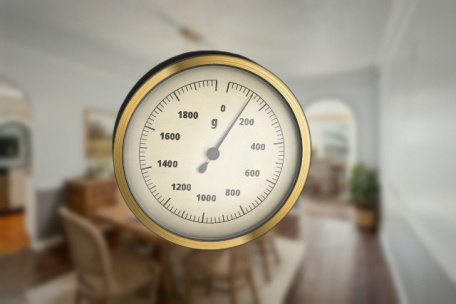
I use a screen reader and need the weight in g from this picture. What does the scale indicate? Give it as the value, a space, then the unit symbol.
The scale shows 120 g
